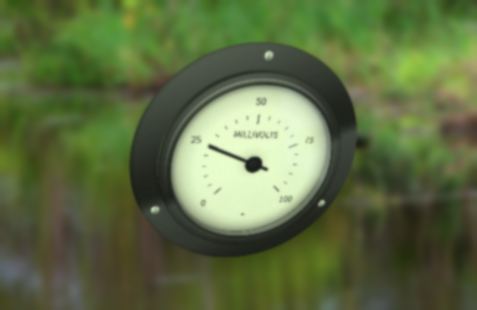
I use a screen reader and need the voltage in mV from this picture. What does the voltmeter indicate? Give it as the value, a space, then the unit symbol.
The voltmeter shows 25 mV
